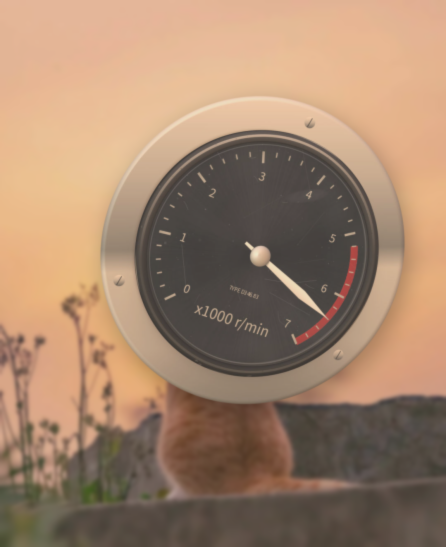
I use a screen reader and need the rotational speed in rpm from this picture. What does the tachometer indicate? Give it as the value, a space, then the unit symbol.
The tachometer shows 6400 rpm
